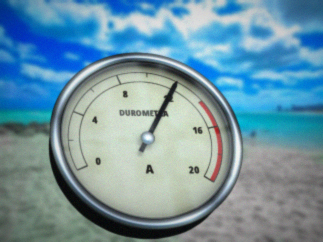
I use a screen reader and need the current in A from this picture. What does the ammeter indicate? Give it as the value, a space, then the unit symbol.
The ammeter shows 12 A
